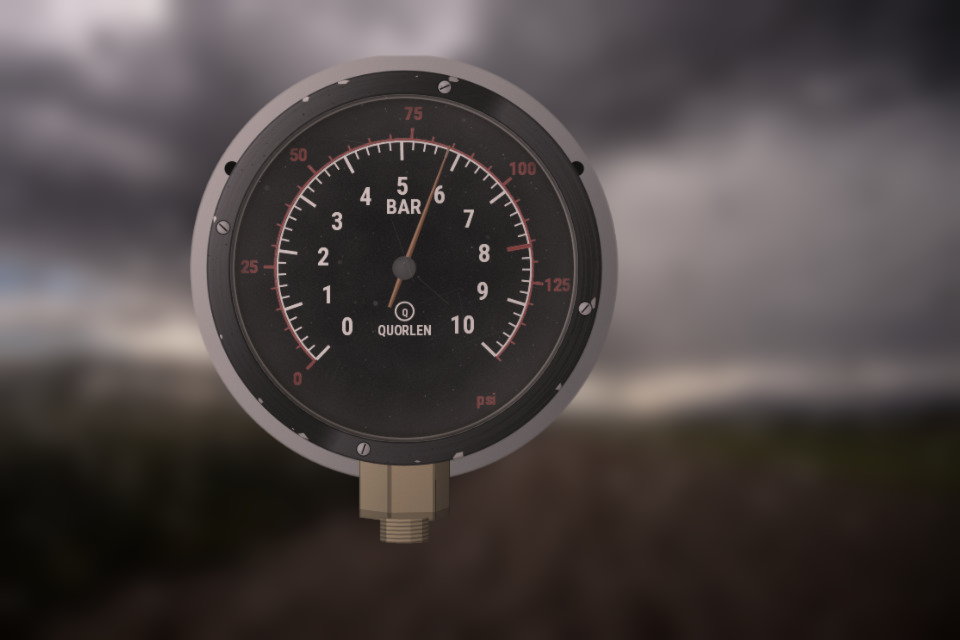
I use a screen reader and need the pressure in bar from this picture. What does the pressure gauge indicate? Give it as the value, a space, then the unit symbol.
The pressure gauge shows 5.8 bar
